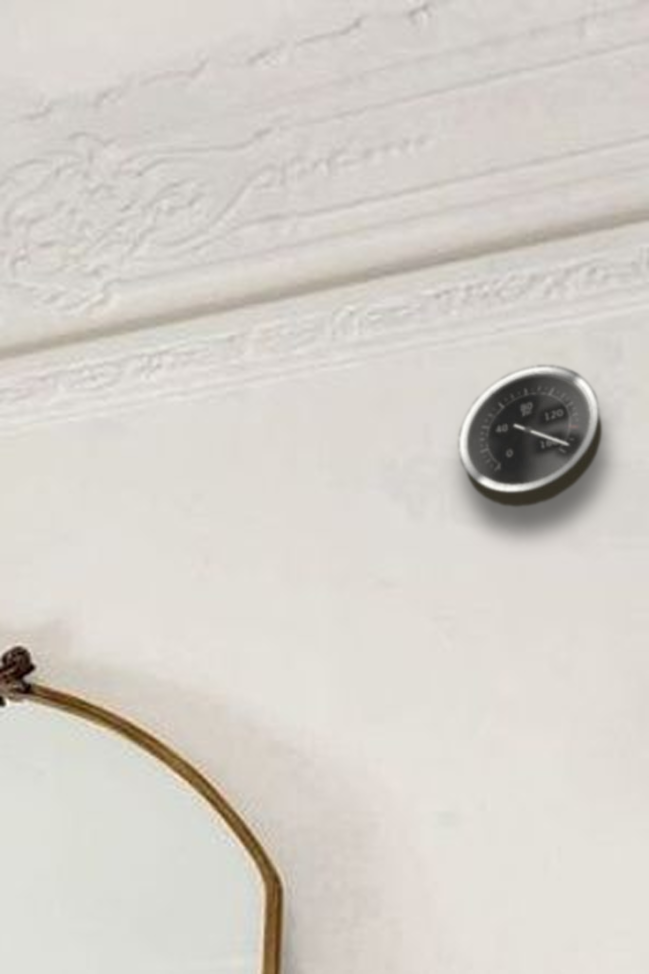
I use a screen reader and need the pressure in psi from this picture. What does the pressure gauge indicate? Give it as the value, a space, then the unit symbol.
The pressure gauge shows 155 psi
